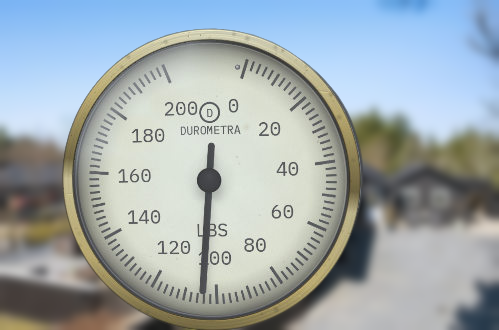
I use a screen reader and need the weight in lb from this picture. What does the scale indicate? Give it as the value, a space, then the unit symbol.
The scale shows 104 lb
